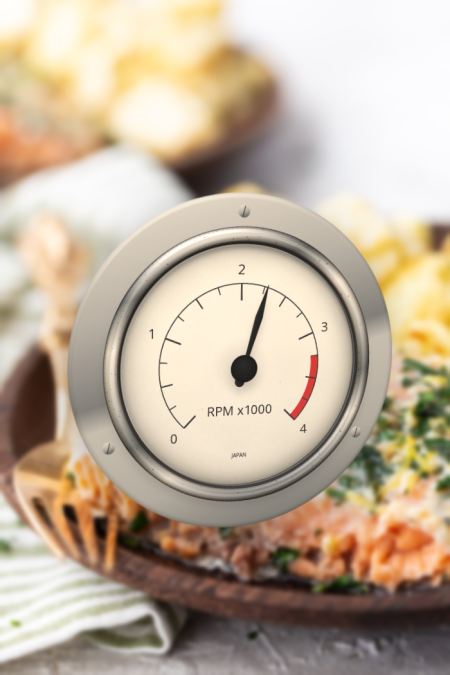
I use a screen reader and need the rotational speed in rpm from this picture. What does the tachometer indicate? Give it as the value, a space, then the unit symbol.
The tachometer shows 2250 rpm
